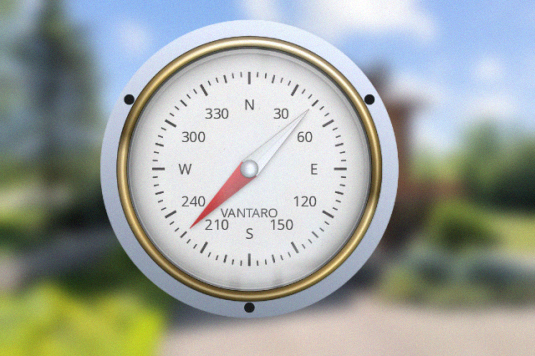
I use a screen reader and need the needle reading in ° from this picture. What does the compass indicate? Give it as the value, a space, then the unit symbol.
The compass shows 225 °
